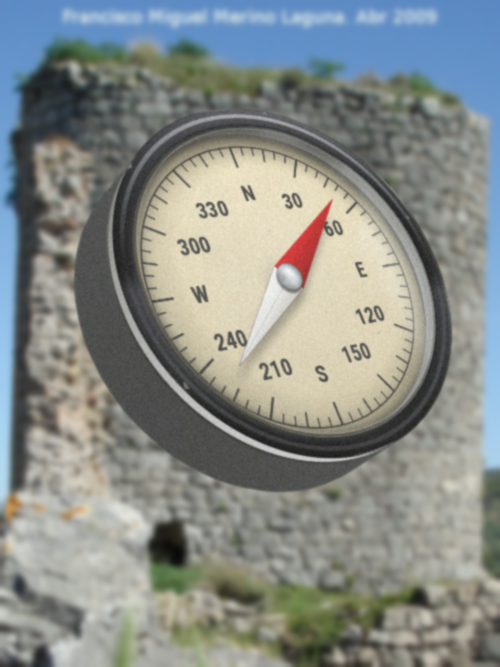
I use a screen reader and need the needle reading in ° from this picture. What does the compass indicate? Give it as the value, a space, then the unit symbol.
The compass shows 50 °
